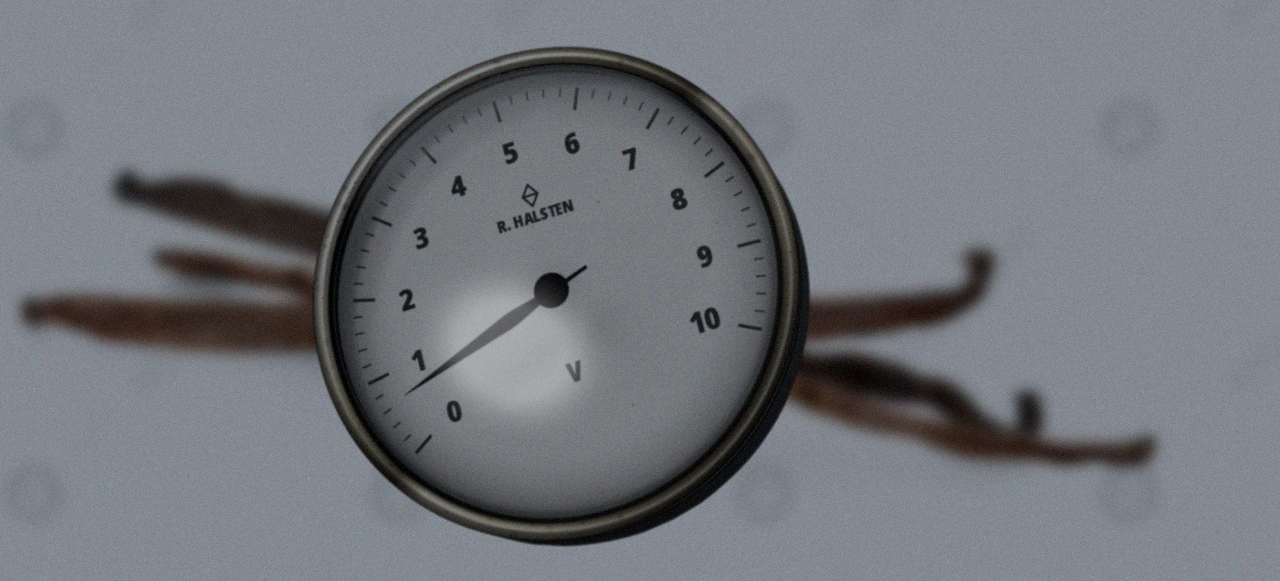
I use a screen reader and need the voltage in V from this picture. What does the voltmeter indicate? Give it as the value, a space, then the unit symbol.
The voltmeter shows 0.6 V
